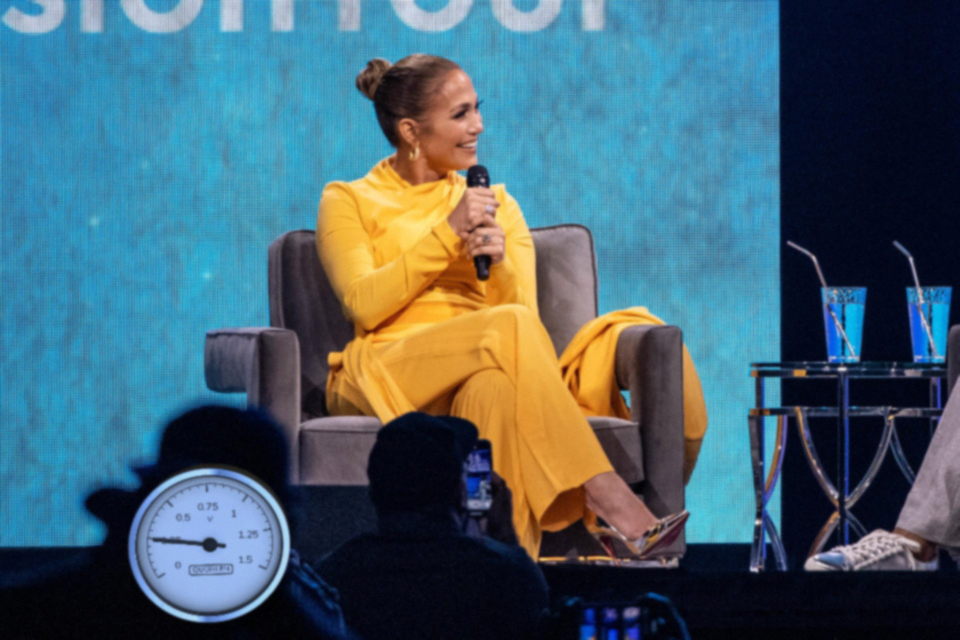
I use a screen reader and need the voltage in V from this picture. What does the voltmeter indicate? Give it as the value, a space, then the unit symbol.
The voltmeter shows 0.25 V
